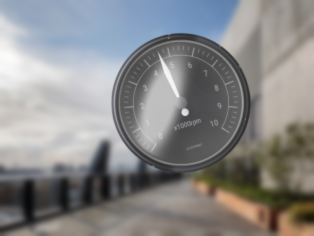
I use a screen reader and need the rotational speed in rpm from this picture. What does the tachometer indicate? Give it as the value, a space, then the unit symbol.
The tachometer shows 4600 rpm
